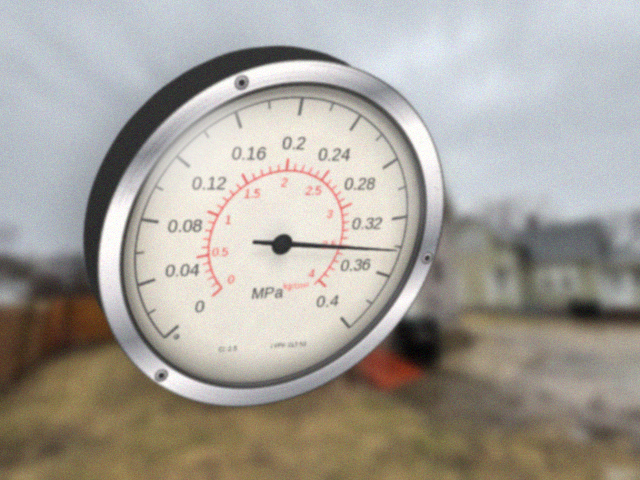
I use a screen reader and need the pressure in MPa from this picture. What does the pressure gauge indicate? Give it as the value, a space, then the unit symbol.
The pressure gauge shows 0.34 MPa
